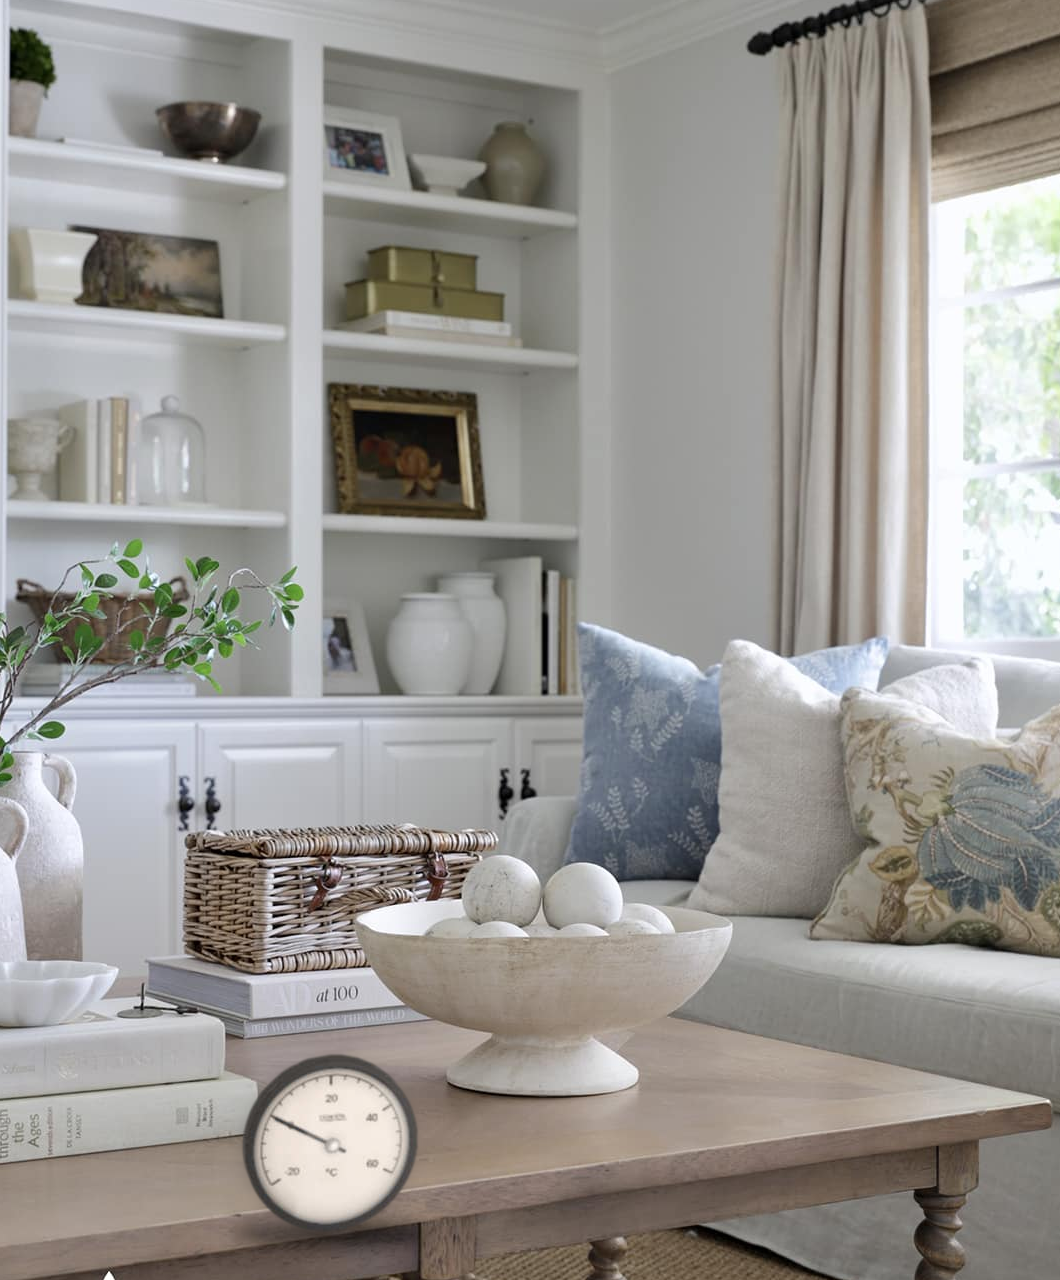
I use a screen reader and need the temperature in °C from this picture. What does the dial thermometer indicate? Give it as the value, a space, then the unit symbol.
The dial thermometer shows 0 °C
